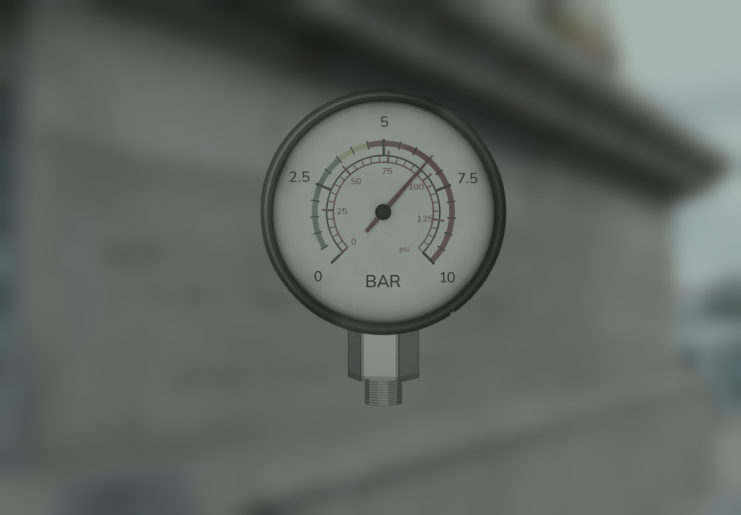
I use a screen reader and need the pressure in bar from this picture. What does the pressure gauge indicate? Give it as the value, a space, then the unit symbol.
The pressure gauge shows 6.5 bar
